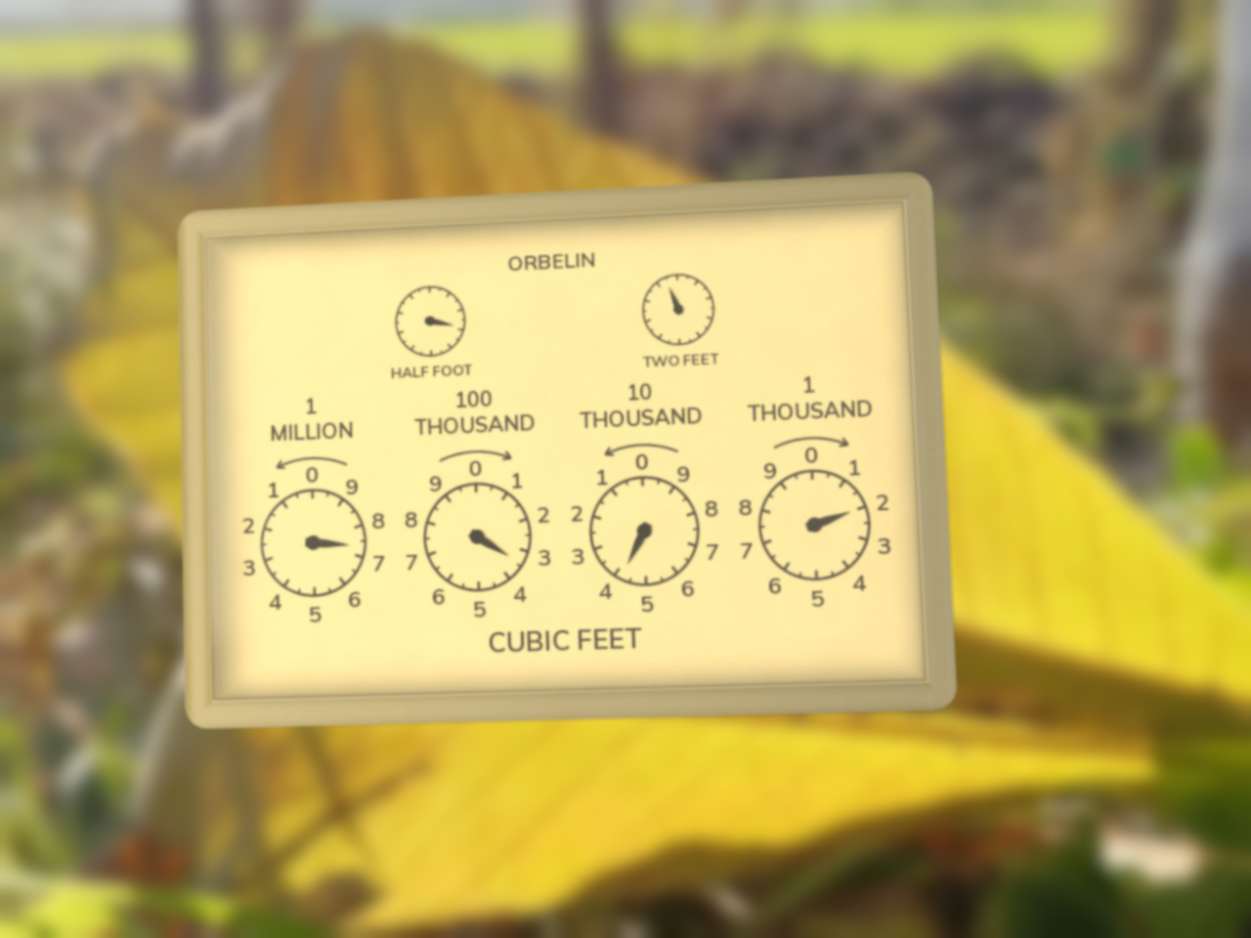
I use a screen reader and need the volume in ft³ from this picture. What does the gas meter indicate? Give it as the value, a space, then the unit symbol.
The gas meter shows 734200 ft³
